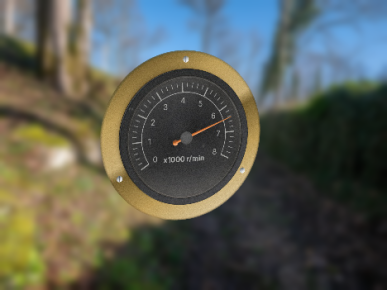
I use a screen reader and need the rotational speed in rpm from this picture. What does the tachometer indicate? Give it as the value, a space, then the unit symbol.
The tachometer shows 6400 rpm
